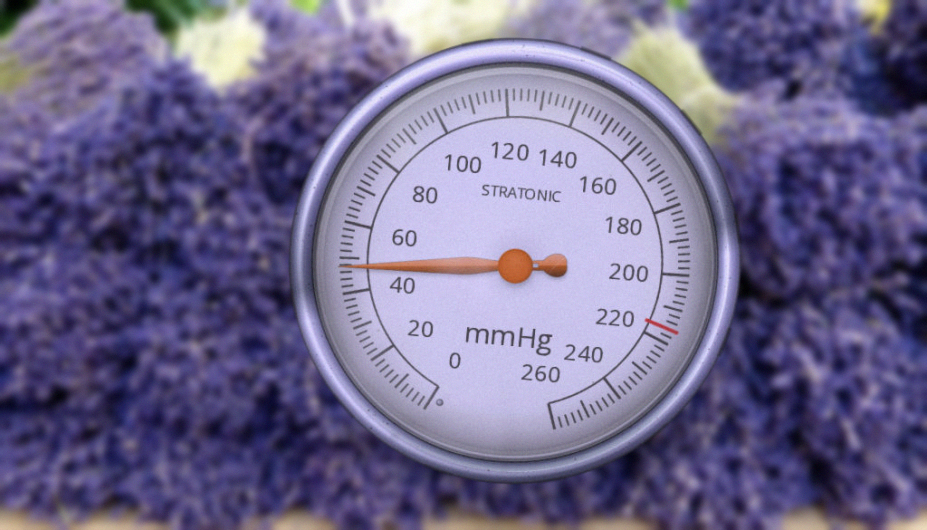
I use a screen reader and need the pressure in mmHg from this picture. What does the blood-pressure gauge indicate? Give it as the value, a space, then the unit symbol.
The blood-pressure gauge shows 48 mmHg
